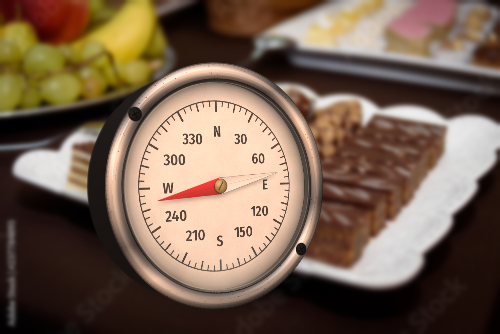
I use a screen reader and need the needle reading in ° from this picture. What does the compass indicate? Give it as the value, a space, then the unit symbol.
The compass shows 260 °
